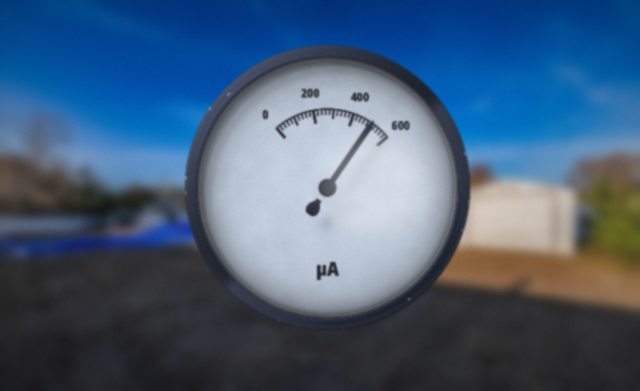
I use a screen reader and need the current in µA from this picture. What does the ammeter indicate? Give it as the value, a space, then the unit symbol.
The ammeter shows 500 µA
